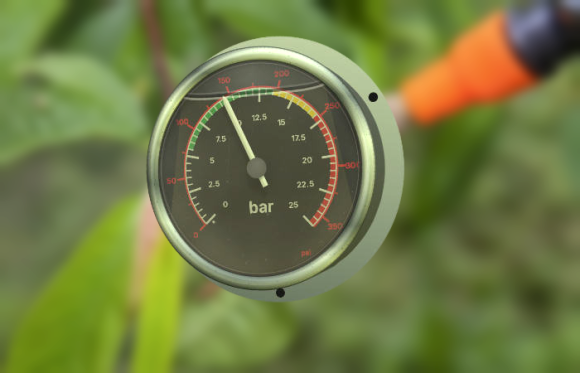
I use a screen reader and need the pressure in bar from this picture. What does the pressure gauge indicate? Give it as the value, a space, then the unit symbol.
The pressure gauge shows 10 bar
